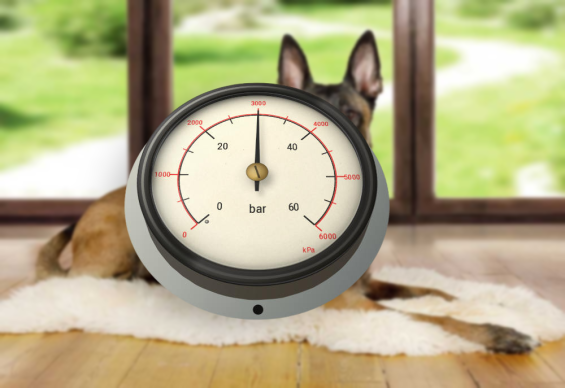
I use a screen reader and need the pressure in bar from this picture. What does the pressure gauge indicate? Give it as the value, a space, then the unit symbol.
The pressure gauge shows 30 bar
